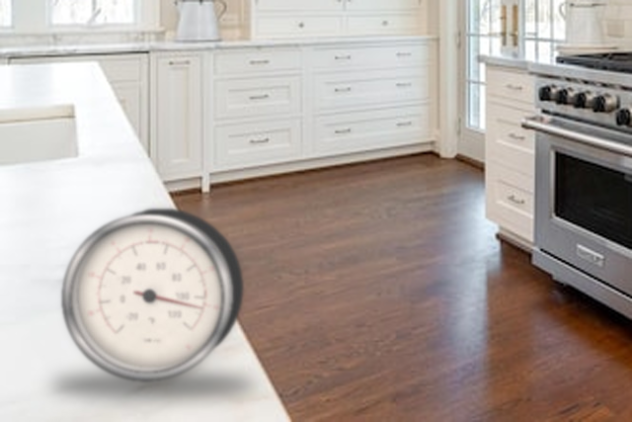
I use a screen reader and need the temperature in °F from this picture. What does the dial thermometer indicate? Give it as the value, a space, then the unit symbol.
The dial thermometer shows 105 °F
